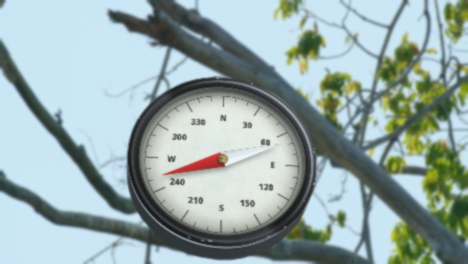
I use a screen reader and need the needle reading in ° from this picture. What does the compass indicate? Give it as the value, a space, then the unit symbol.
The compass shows 250 °
